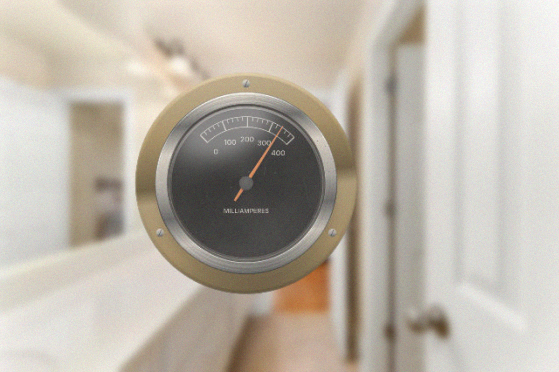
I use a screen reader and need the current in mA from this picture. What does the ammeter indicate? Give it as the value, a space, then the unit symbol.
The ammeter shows 340 mA
